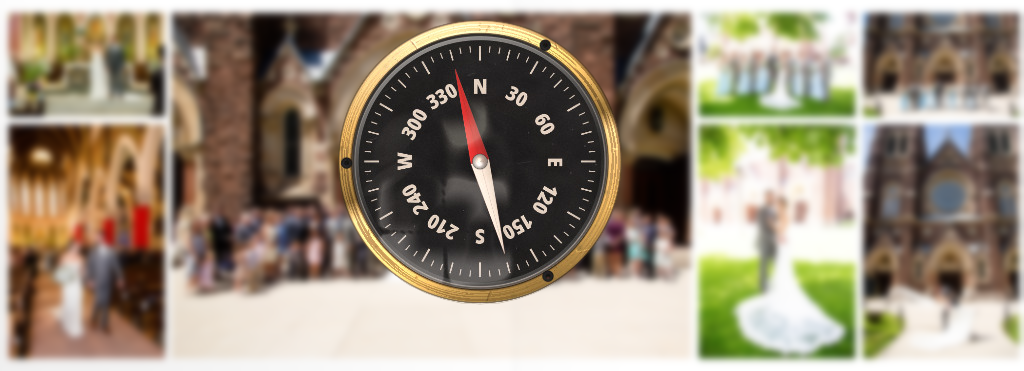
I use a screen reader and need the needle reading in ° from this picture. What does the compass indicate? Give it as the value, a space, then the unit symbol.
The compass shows 345 °
